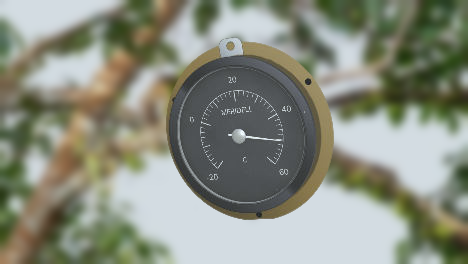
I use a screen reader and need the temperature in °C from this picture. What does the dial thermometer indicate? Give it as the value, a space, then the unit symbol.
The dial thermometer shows 50 °C
